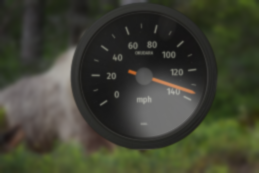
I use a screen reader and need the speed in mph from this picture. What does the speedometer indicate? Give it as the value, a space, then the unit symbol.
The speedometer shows 135 mph
